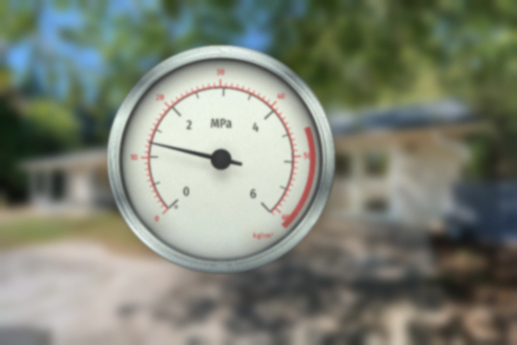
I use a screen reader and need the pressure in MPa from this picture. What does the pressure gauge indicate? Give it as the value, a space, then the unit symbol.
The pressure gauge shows 1.25 MPa
